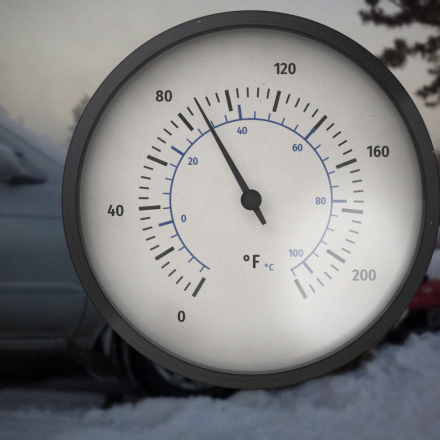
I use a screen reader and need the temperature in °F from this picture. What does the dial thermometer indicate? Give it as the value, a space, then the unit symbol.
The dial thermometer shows 88 °F
